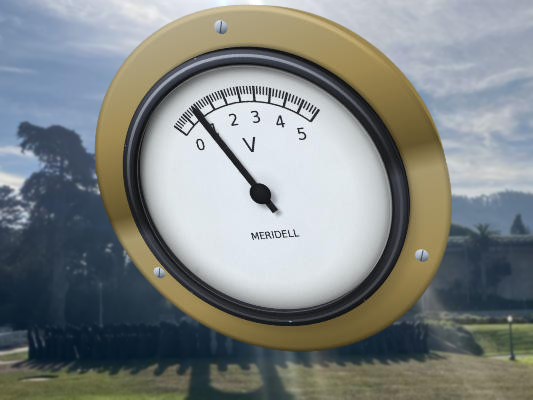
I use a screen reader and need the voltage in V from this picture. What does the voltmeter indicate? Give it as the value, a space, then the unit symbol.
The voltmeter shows 1 V
